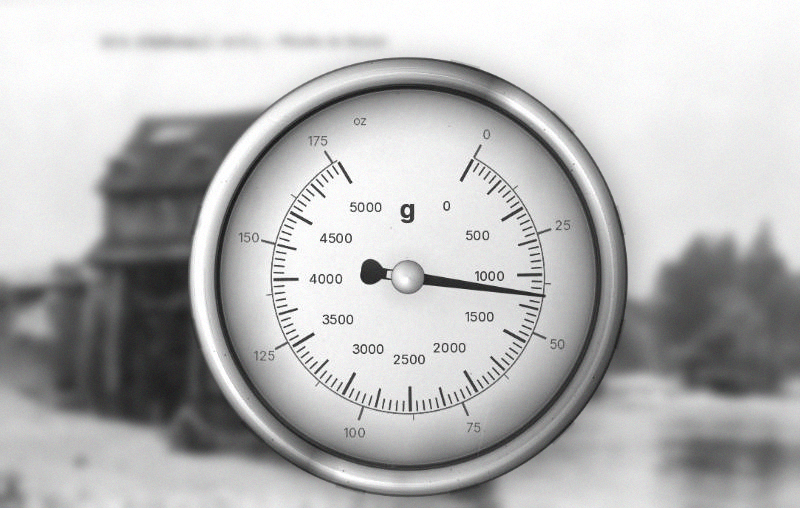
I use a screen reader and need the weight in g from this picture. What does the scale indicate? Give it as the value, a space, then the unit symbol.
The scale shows 1150 g
